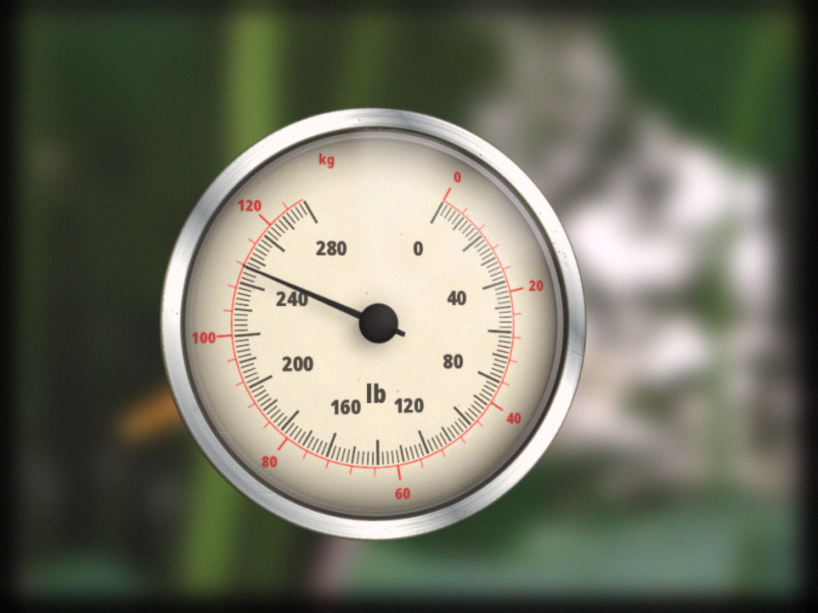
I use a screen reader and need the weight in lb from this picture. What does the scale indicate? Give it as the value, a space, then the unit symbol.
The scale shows 246 lb
